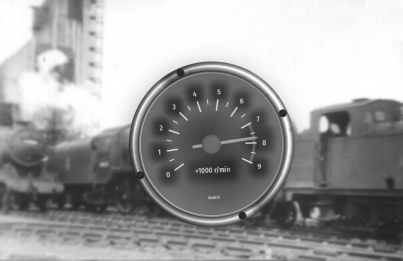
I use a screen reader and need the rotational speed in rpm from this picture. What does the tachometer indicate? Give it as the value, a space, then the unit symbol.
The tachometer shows 7750 rpm
